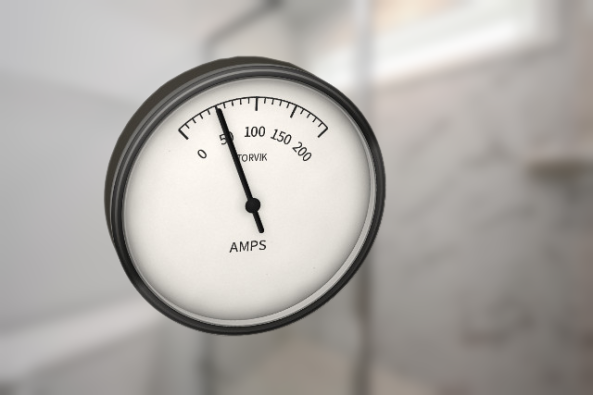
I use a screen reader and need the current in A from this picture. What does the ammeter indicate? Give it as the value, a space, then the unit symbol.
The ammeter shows 50 A
